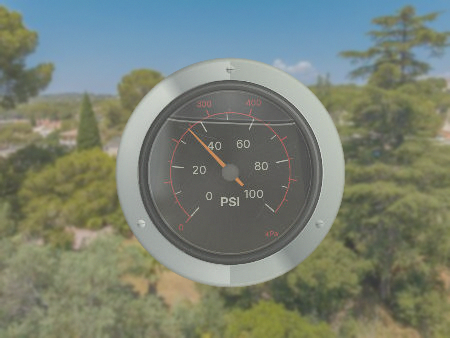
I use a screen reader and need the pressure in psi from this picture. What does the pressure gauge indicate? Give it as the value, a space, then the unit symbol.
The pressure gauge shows 35 psi
